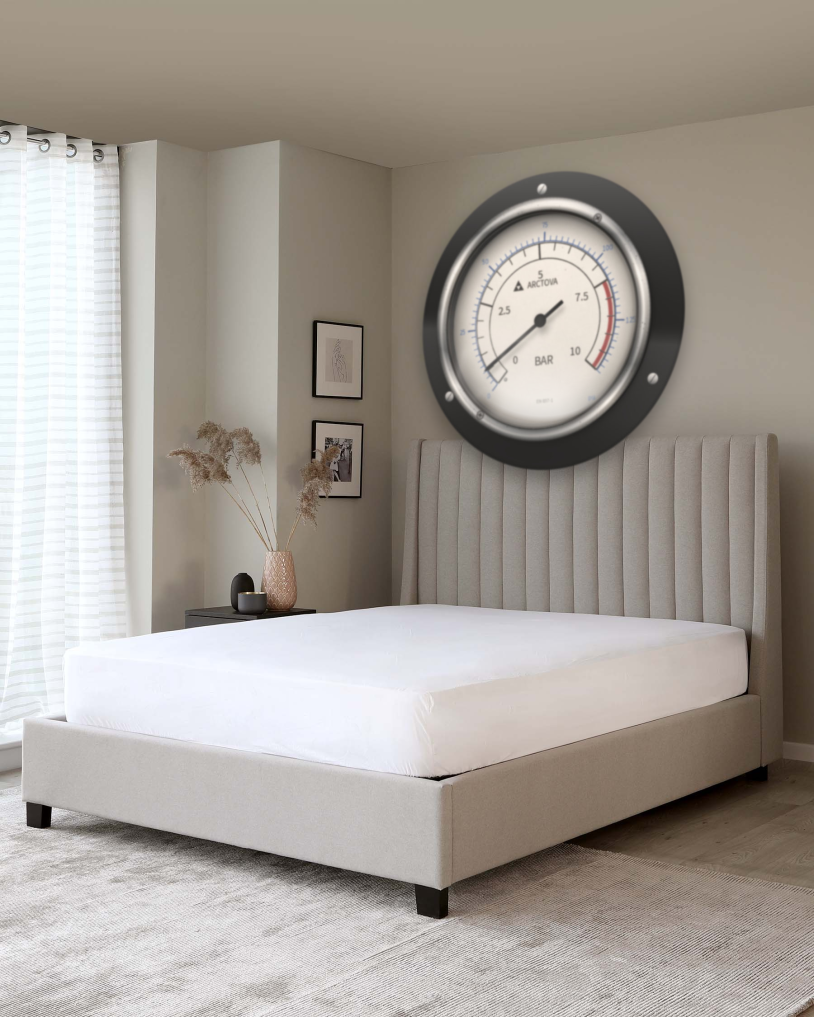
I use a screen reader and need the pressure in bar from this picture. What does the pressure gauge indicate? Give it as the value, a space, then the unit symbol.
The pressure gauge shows 0.5 bar
